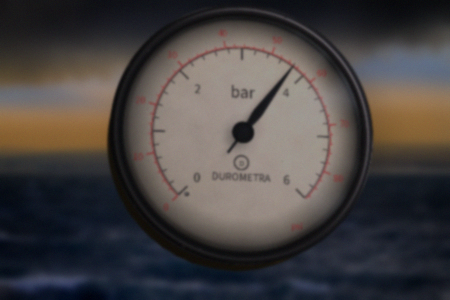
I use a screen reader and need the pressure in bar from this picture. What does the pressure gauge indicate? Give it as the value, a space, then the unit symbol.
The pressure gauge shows 3.8 bar
